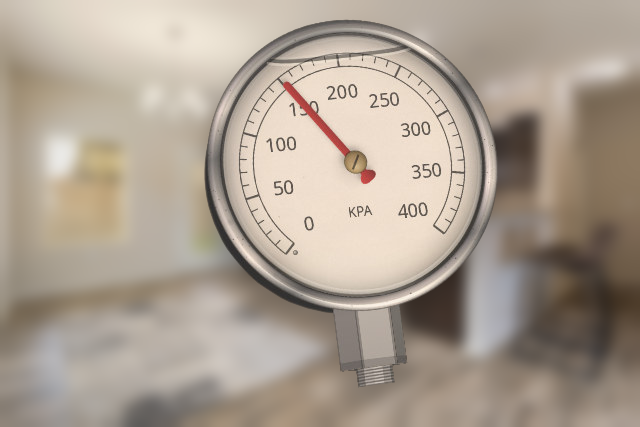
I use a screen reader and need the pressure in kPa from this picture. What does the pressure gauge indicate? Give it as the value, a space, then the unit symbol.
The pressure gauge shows 150 kPa
